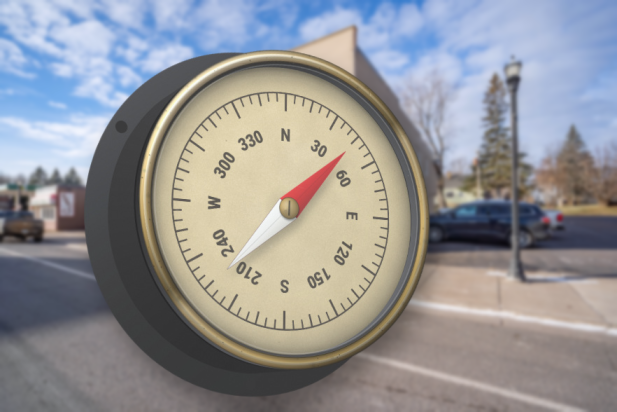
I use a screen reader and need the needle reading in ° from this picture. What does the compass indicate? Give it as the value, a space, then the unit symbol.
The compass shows 45 °
